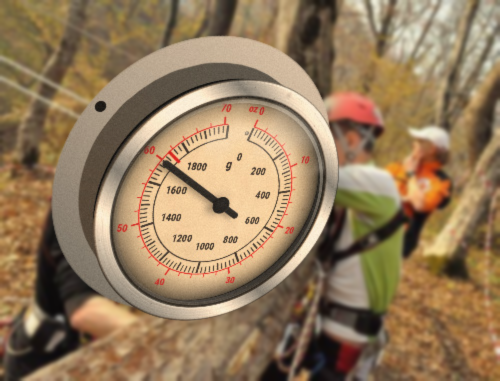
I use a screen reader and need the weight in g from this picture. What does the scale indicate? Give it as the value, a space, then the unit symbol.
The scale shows 1700 g
